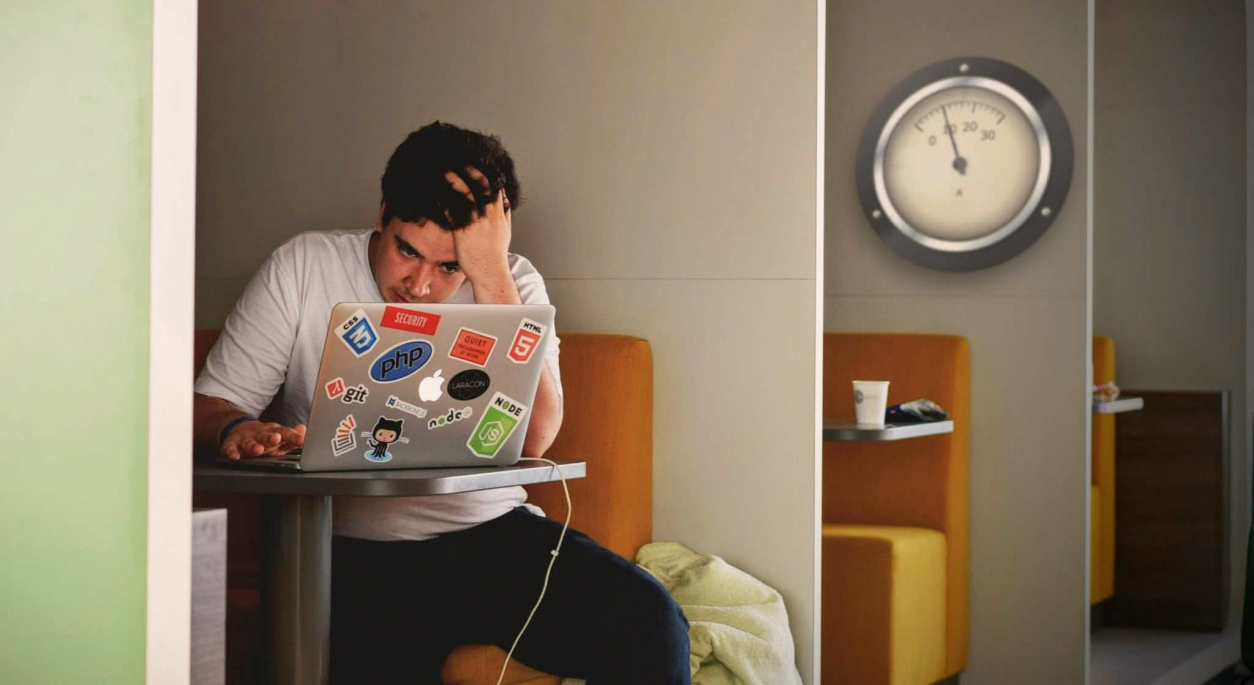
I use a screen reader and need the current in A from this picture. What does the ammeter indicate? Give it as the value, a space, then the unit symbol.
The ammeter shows 10 A
